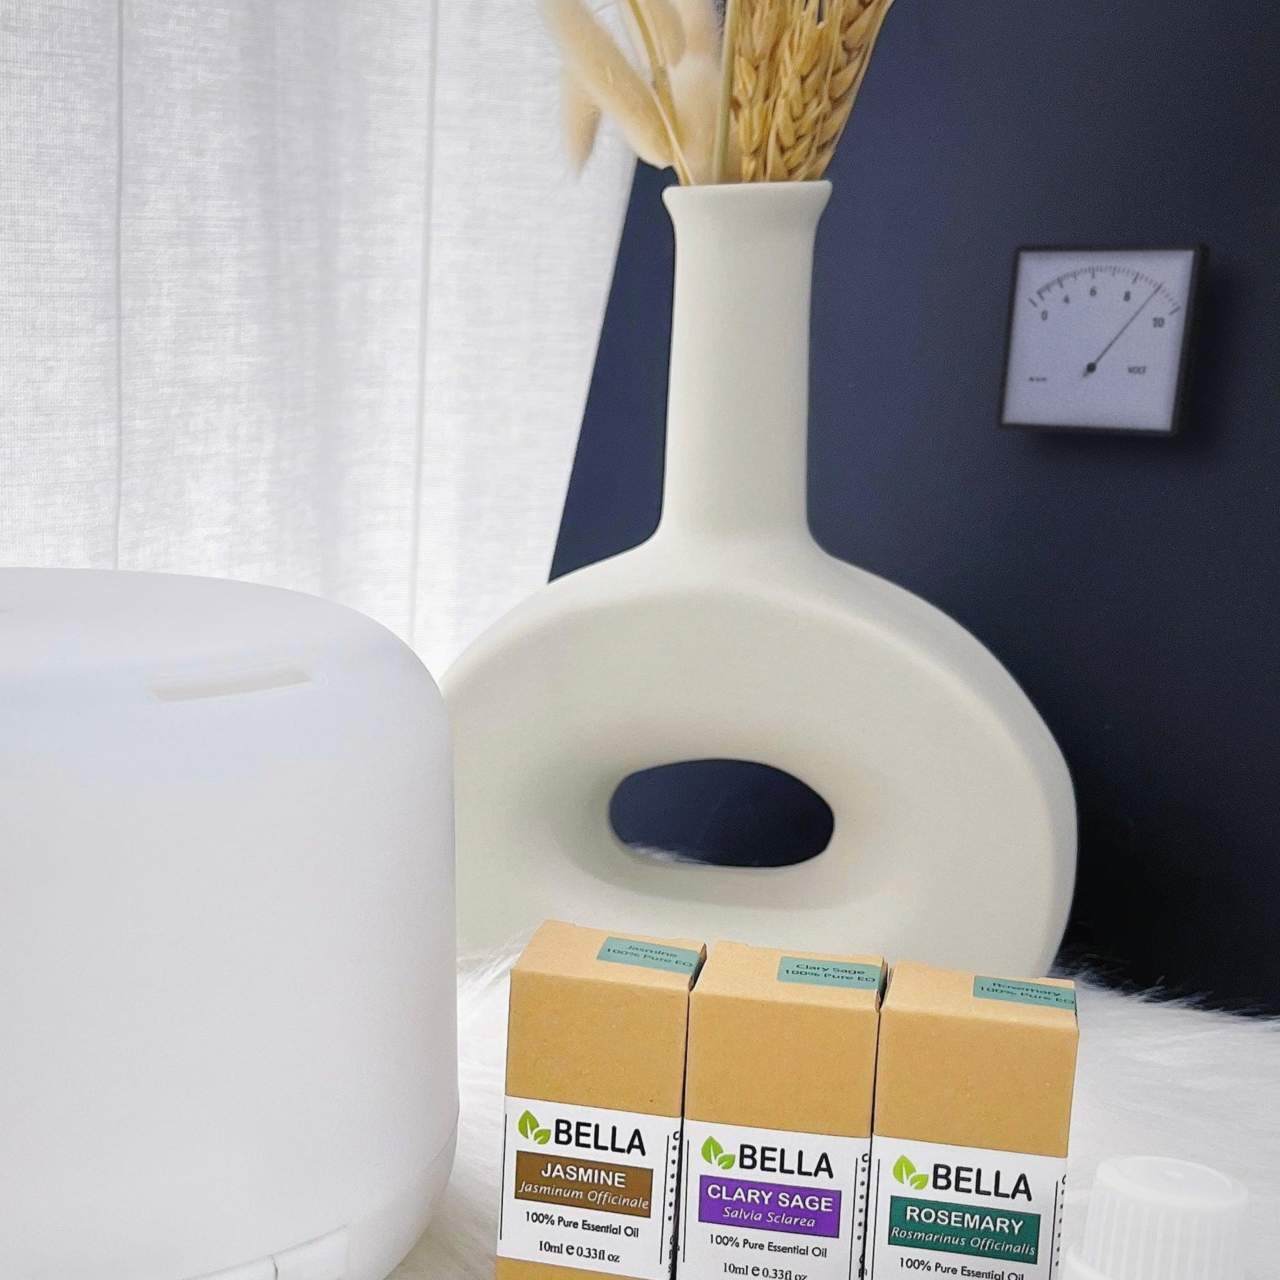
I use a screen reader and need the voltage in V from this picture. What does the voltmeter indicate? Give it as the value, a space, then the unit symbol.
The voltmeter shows 9 V
